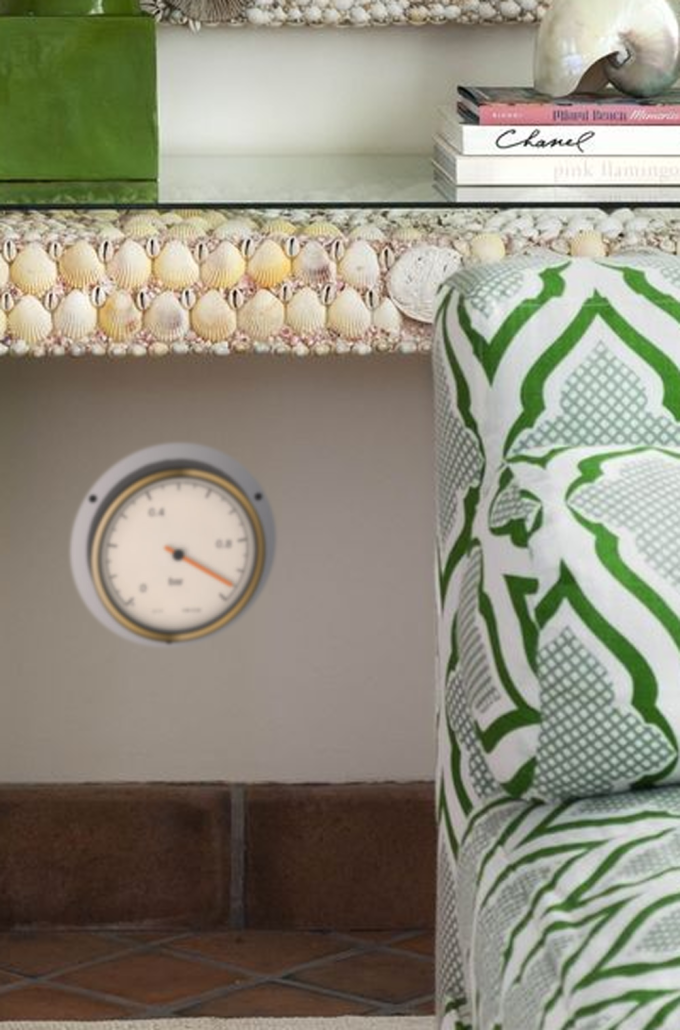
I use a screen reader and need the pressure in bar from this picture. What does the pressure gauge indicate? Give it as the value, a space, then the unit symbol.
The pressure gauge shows 0.95 bar
